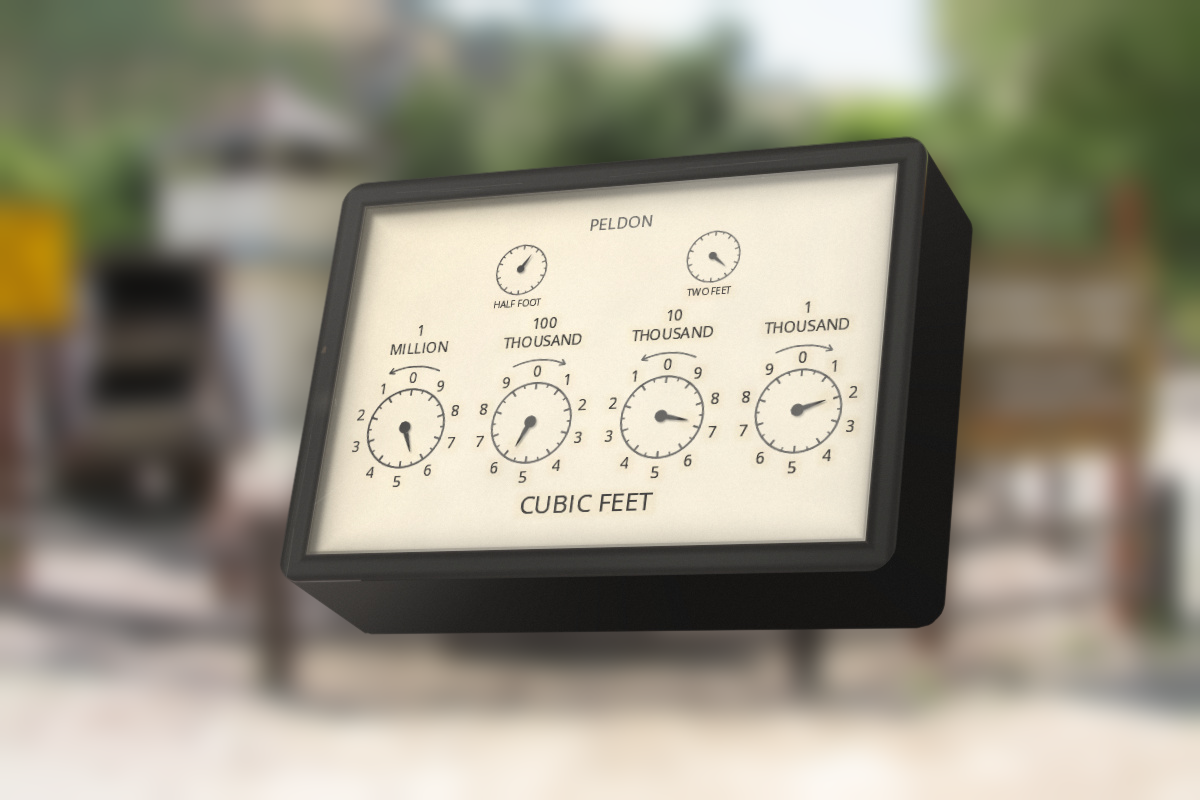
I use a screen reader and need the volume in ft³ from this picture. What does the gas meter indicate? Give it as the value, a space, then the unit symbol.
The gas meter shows 557200 ft³
